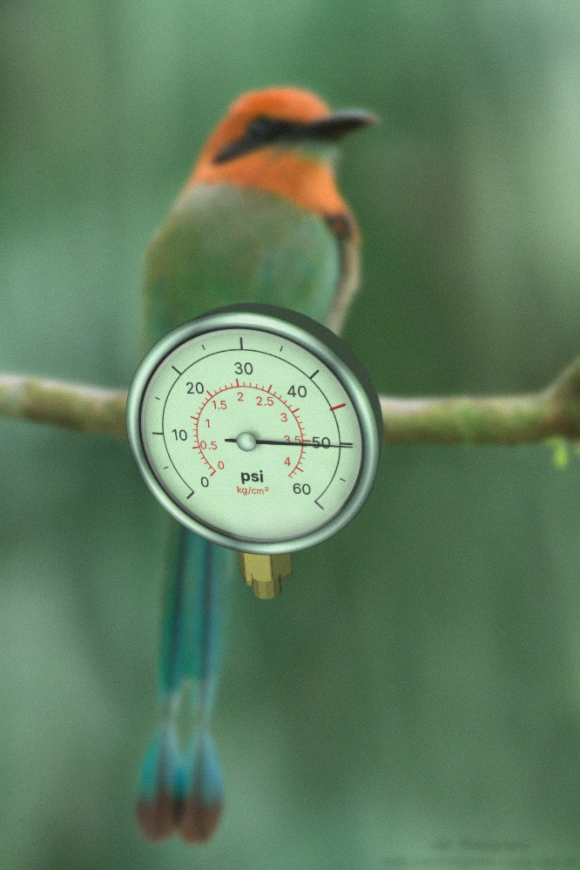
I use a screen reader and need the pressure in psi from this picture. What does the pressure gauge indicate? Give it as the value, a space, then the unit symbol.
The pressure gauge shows 50 psi
